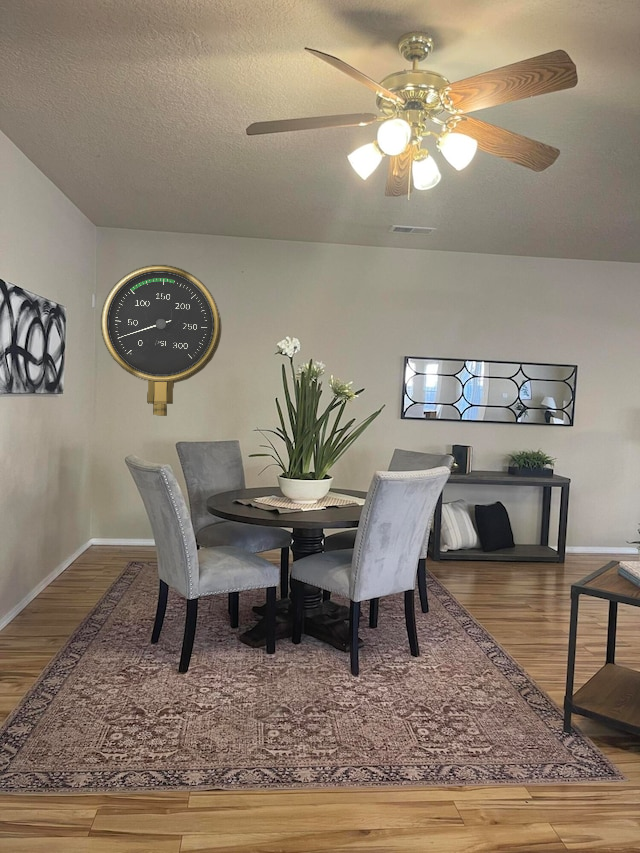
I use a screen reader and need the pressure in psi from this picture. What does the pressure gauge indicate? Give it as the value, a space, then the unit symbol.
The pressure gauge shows 25 psi
